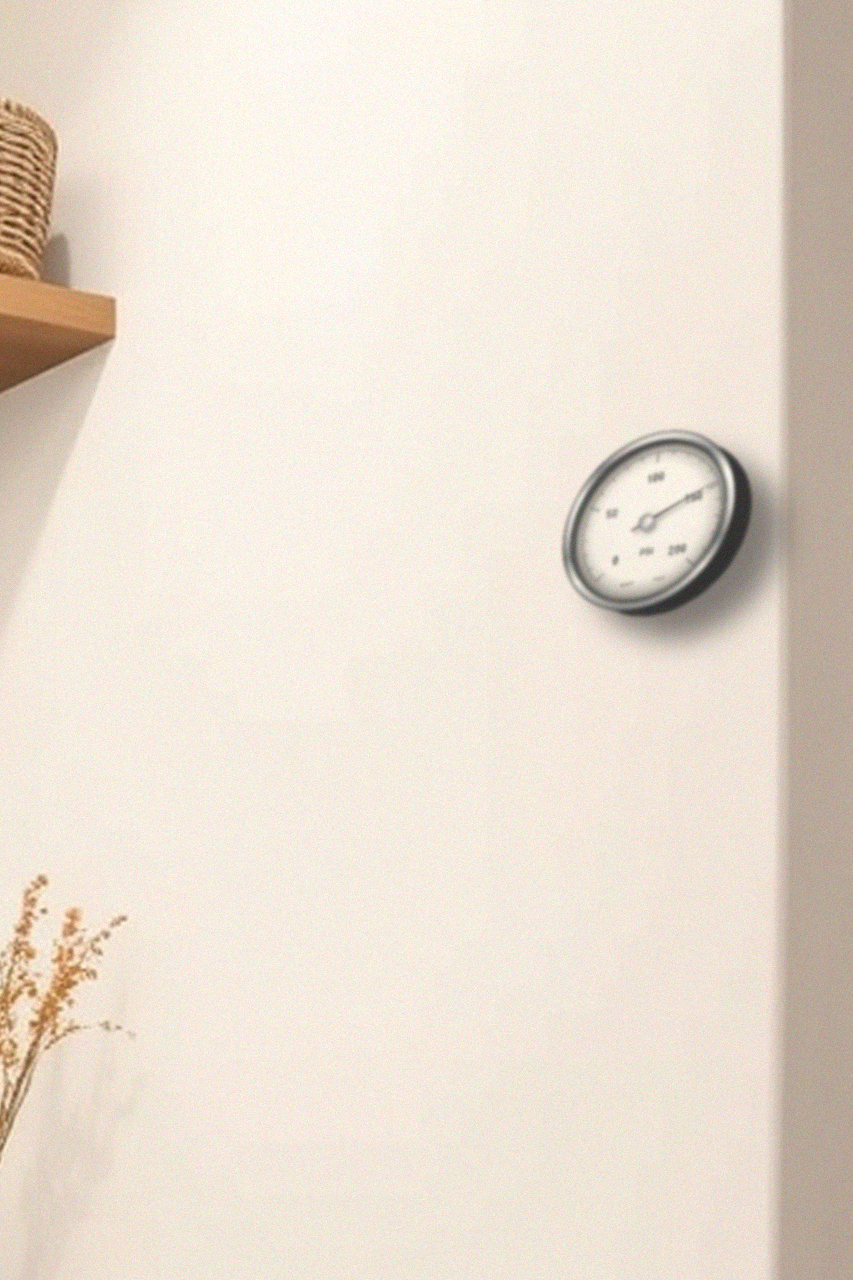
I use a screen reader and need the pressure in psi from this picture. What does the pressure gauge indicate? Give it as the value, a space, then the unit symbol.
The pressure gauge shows 150 psi
